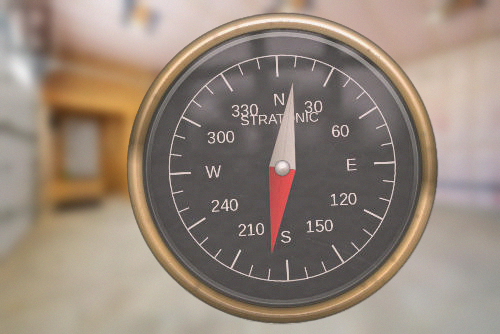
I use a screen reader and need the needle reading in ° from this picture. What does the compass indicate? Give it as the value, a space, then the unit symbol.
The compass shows 190 °
